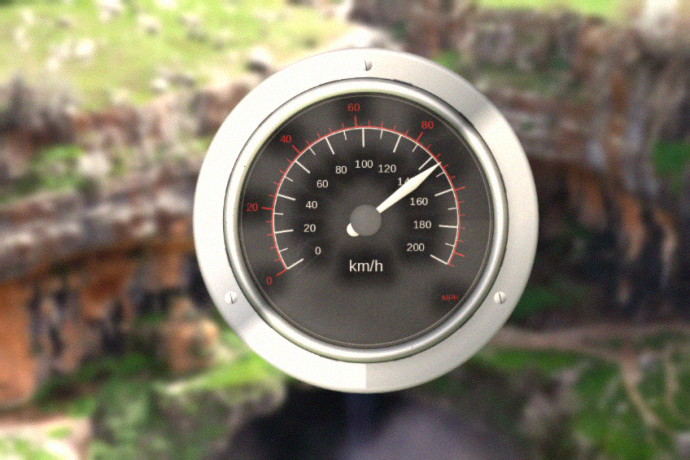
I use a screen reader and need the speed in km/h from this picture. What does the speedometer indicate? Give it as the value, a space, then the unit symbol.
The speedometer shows 145 km/h
